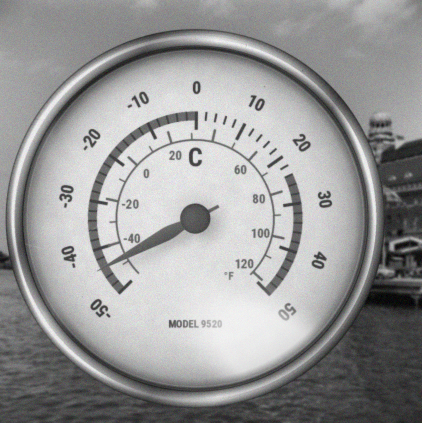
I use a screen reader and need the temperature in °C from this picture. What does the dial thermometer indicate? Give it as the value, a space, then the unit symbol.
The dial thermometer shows -44 °C
